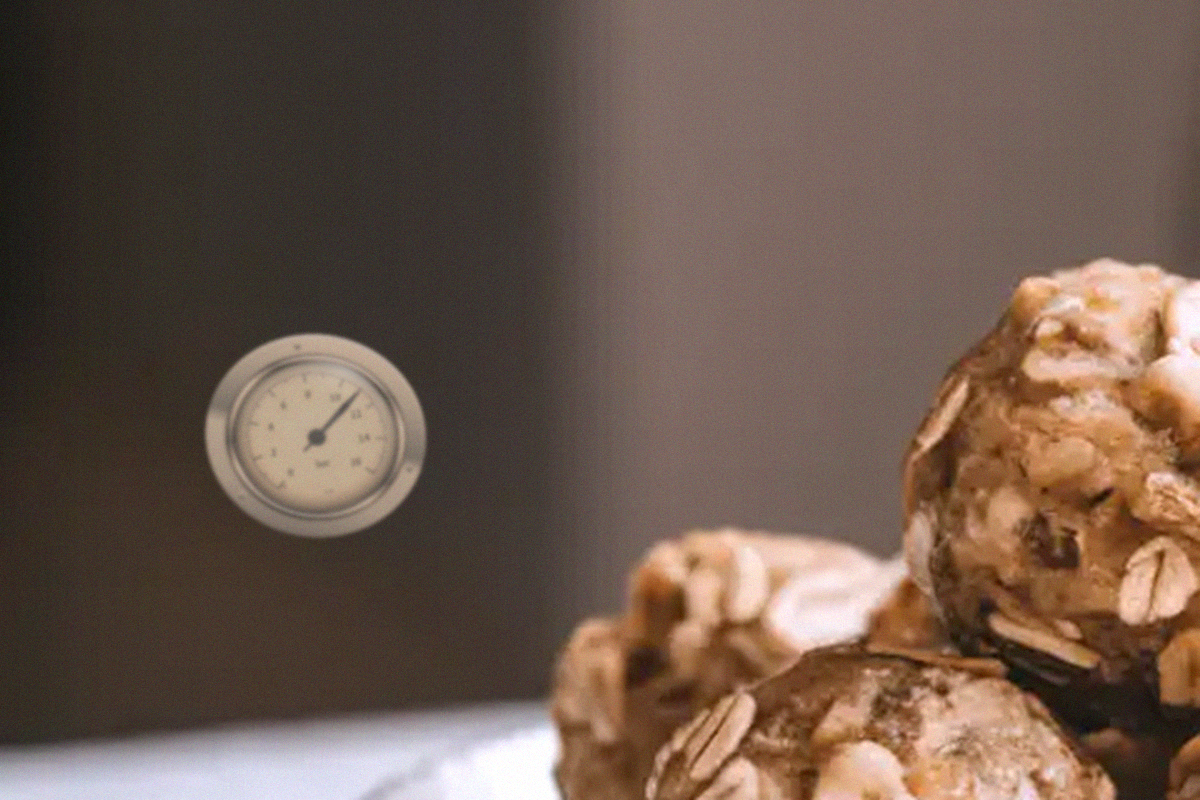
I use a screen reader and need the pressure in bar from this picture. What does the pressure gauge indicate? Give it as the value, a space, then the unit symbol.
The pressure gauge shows 11 bar
